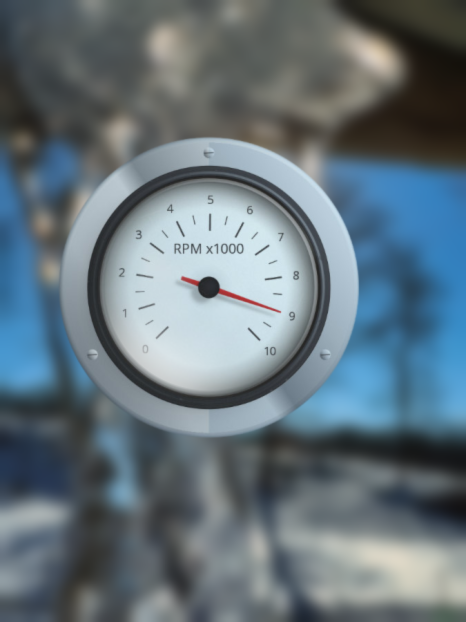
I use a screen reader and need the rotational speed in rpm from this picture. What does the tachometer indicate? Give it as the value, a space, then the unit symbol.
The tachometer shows 9000 rpm
